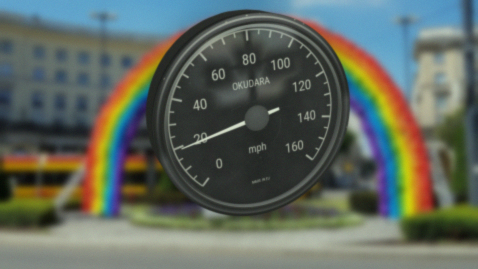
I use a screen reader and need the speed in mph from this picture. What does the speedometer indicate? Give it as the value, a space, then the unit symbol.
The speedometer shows 20 mph
